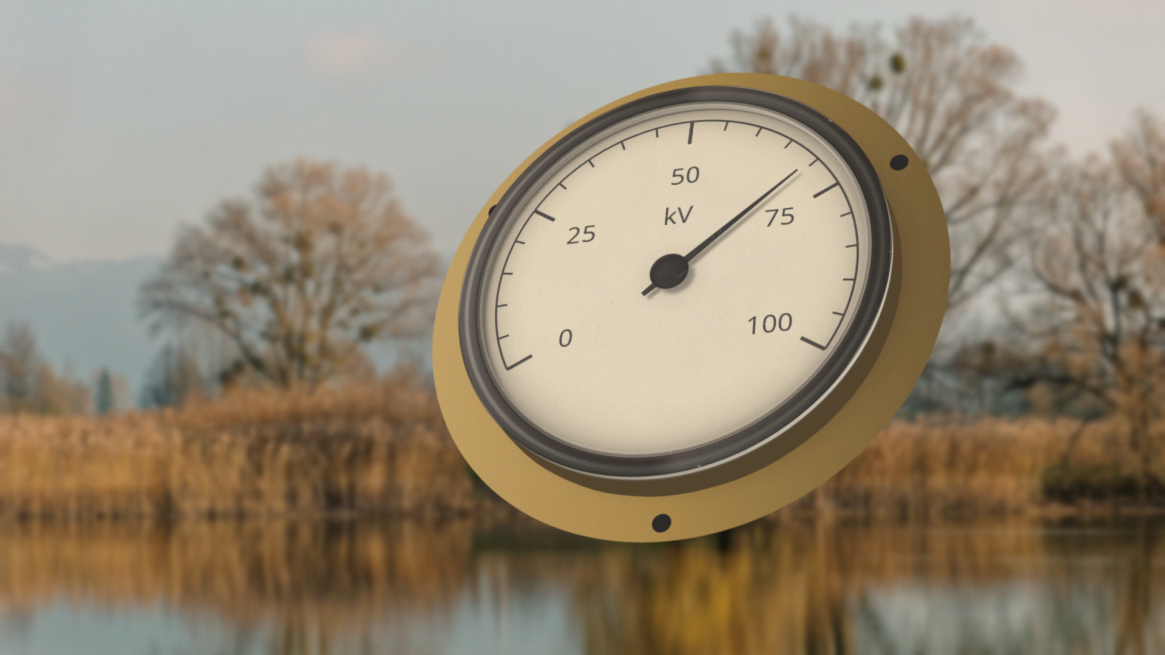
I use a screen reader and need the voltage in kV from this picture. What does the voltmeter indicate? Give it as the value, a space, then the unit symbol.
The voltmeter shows 70 kV
